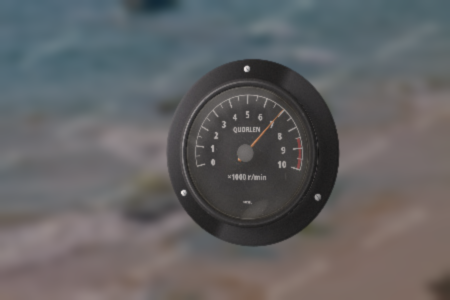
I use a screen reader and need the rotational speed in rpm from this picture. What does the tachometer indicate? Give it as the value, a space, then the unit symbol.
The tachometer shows 7000 rpm
